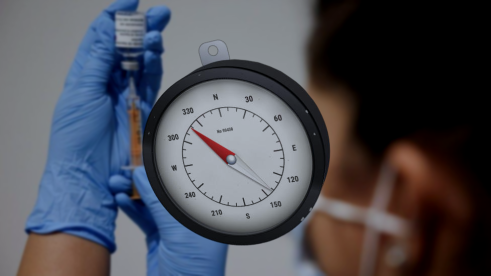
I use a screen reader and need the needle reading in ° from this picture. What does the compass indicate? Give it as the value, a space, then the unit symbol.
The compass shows 320 °
